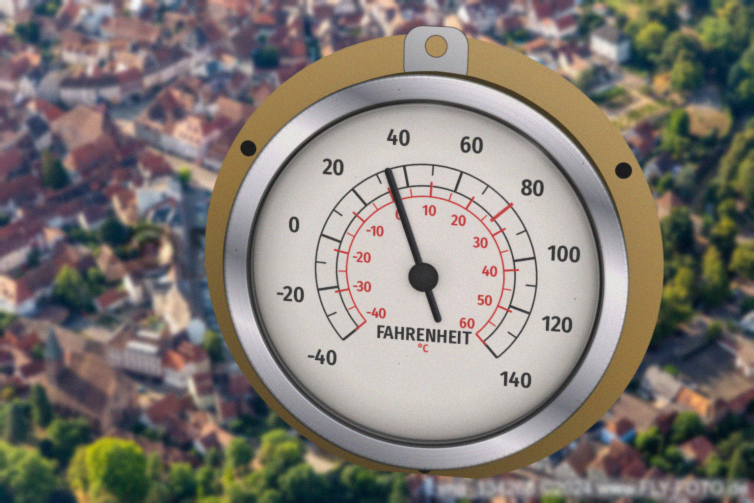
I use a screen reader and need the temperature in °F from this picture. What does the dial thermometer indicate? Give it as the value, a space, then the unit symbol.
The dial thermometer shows 35 °F
